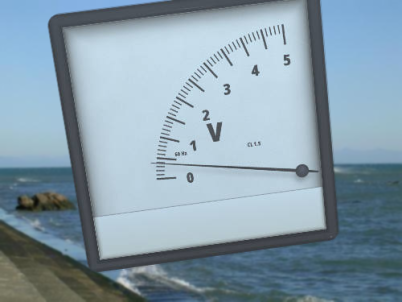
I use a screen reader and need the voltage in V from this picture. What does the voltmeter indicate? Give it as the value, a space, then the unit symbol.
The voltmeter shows 0.4 V
